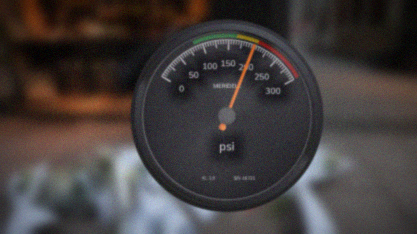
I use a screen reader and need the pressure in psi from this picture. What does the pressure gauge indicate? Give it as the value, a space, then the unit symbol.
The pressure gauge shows 200 psi
